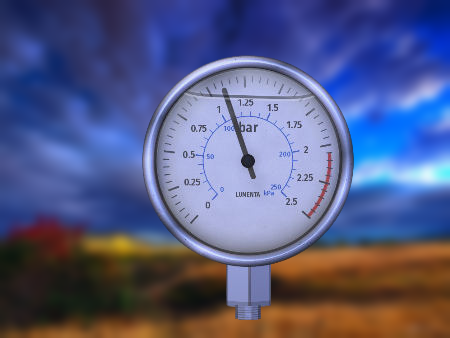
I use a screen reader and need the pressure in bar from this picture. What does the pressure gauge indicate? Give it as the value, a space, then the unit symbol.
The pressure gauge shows 1.1 bar
